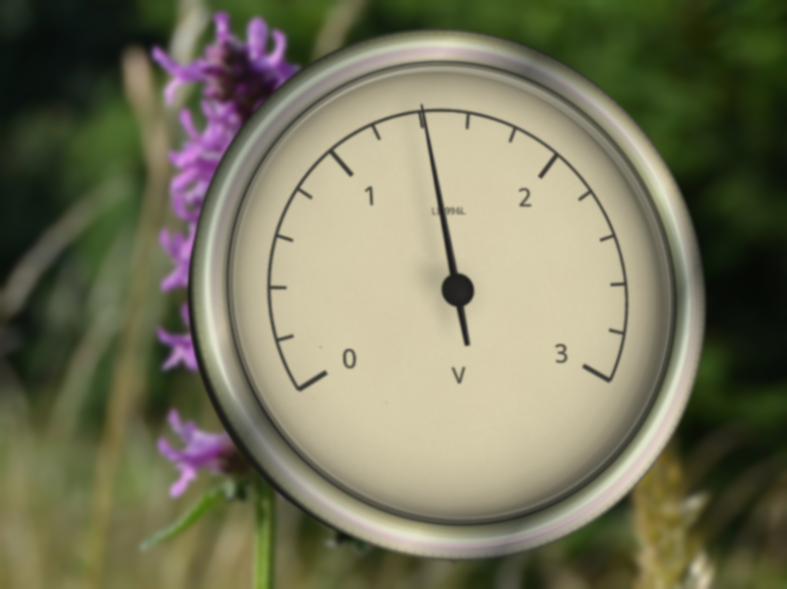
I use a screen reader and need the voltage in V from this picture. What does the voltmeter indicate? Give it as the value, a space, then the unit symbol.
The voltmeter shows 1.4 V
